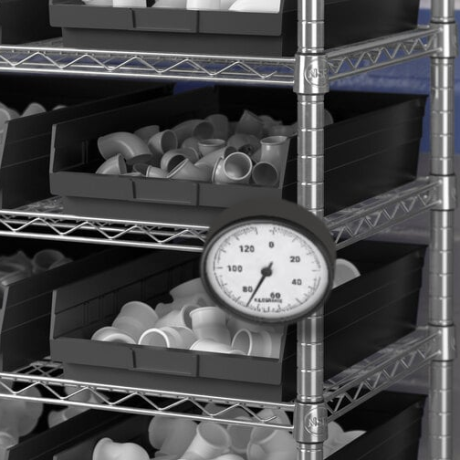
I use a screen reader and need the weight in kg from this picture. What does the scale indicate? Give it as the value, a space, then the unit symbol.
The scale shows 75 kg
